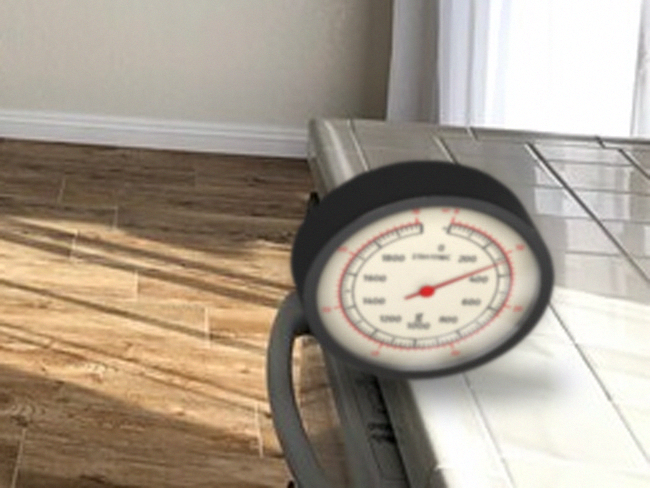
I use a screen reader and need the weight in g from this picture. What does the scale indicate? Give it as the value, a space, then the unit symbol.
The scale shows 300 g
